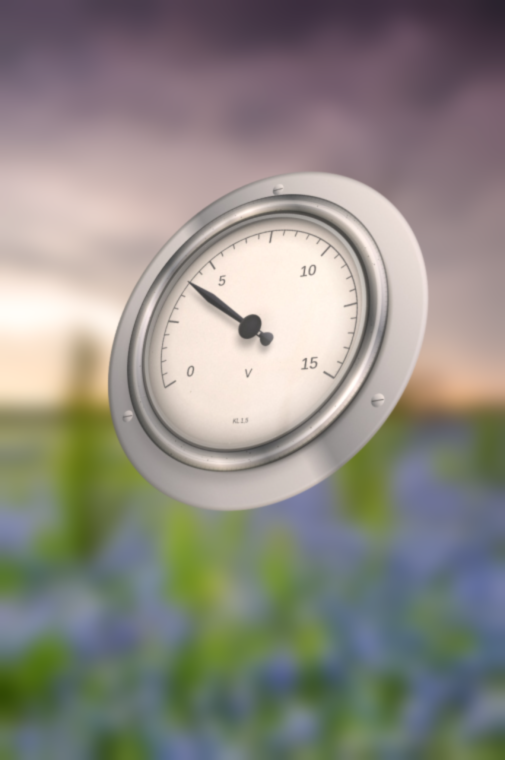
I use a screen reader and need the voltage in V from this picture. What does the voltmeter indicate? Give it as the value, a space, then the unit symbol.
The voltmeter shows 4 V
